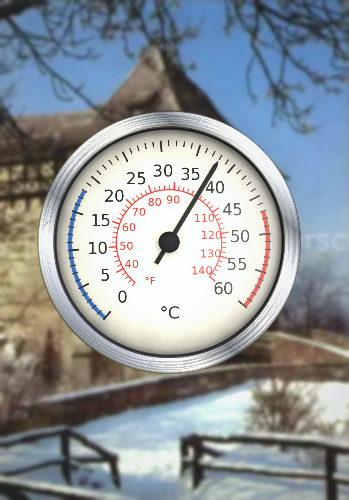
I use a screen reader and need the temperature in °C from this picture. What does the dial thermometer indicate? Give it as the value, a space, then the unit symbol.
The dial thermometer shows 38 °C
